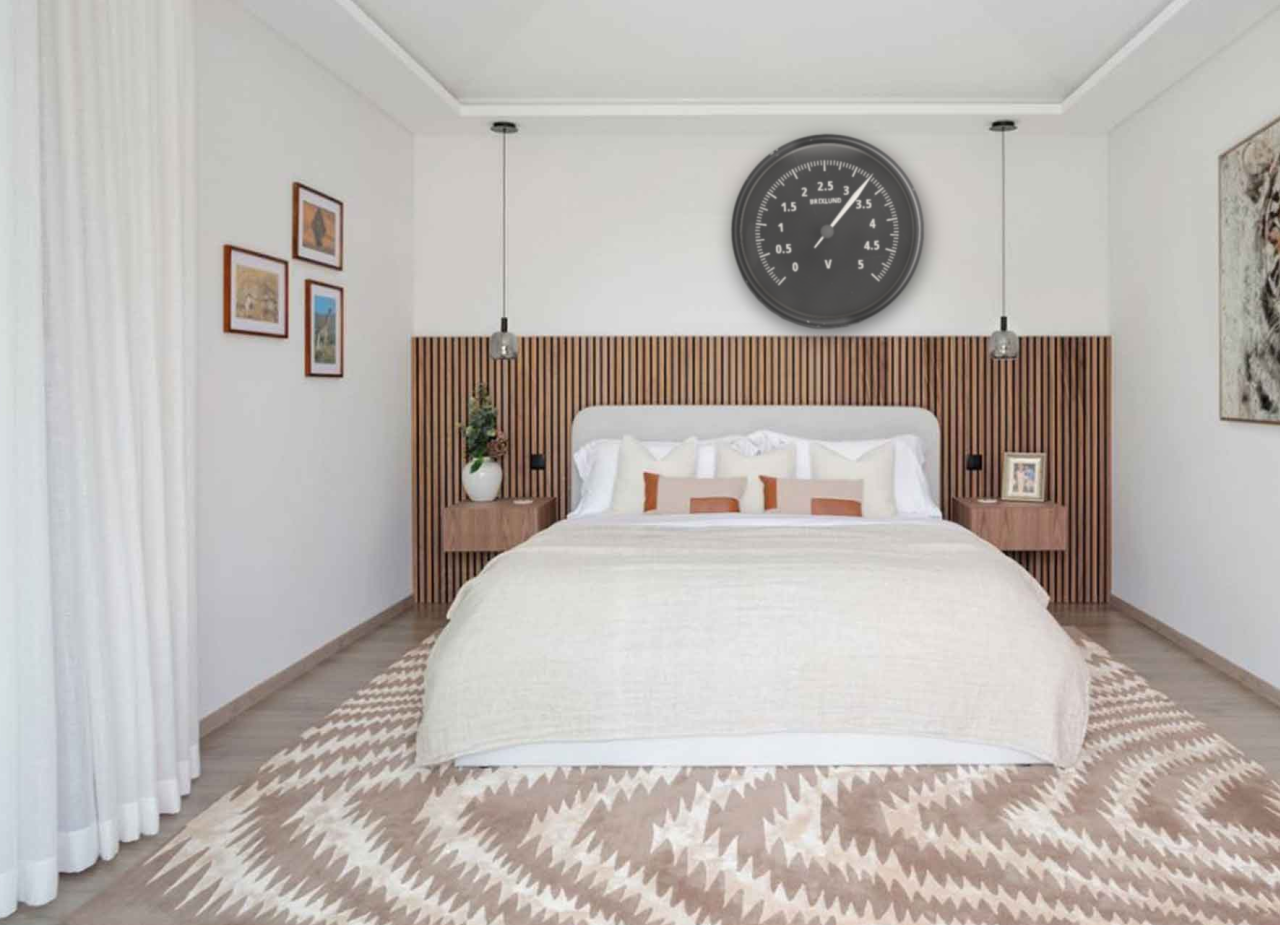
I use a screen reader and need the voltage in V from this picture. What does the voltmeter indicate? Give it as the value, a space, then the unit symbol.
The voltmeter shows 3.25 V
